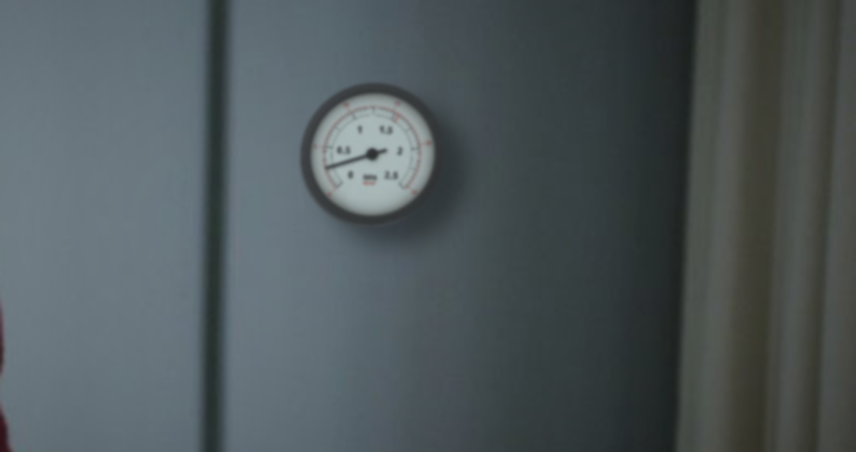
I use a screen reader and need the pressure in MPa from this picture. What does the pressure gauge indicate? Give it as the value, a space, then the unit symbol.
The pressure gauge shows 0.25 MPa
